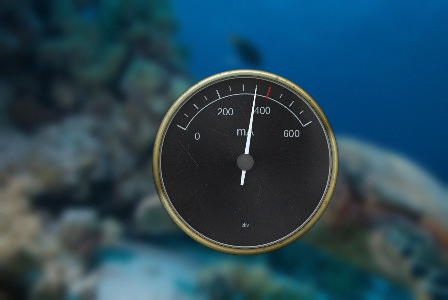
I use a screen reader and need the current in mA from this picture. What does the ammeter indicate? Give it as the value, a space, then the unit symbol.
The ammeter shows 350 mA
